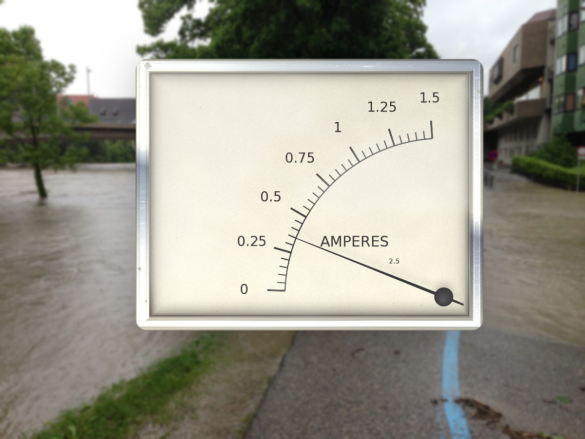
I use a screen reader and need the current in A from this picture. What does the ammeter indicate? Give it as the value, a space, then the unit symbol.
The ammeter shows 0.35 A
